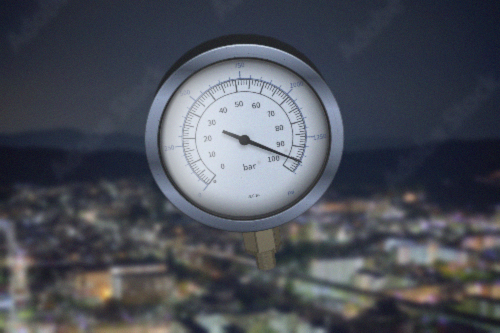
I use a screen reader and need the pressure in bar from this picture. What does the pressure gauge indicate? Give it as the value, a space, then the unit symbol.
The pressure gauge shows 95 bar
